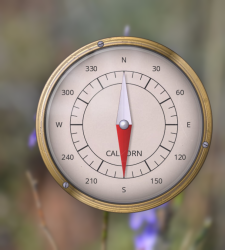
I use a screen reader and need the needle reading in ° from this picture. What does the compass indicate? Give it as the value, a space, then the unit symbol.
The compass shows 180 °
